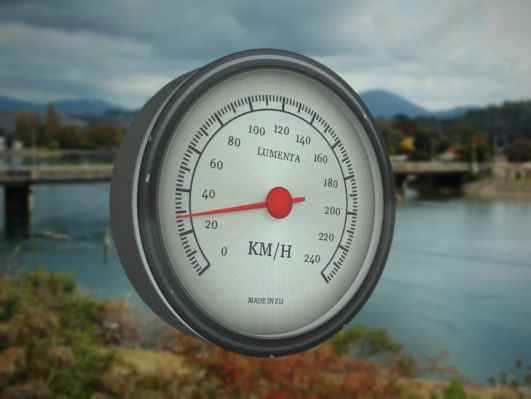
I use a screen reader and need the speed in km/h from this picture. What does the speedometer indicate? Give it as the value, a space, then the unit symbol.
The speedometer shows 28 km/h
